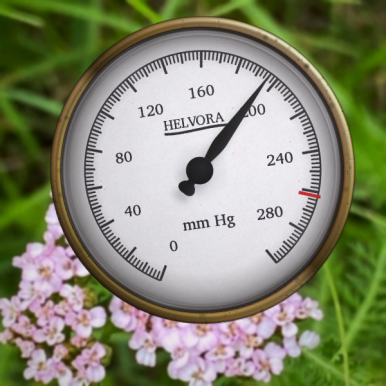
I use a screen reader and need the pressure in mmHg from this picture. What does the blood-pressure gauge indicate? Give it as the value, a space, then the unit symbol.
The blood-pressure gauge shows 196 mmHg
